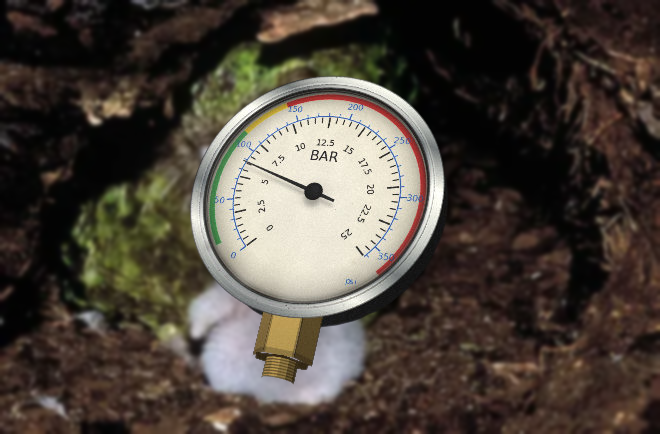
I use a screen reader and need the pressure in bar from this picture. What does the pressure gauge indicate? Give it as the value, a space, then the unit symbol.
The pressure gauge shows 6 bar
